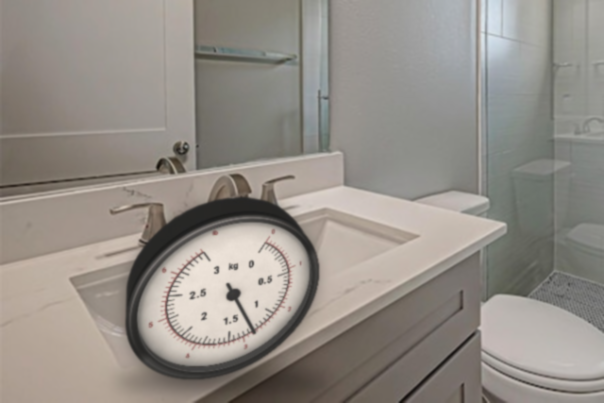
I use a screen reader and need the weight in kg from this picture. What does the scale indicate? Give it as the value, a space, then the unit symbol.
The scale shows 1.25 kg
